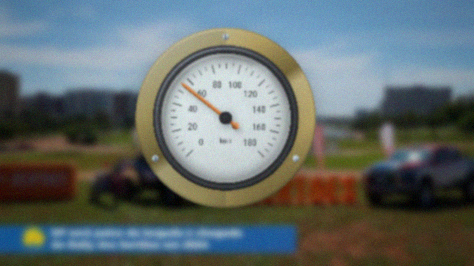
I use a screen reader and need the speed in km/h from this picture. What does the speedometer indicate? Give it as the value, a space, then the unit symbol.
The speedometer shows 55 km/h
